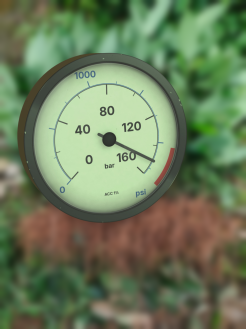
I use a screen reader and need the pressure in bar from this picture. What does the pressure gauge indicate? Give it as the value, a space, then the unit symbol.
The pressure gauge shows 150 bar
